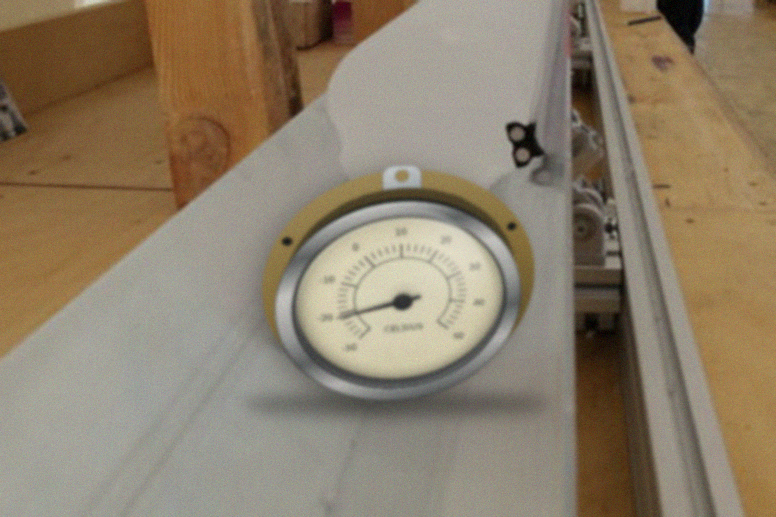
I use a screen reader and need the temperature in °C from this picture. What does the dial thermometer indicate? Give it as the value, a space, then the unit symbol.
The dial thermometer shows -20 °C
